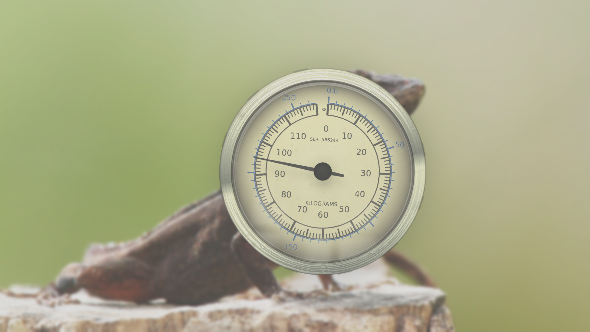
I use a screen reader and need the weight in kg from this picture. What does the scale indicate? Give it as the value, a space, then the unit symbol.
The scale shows 95 kg
